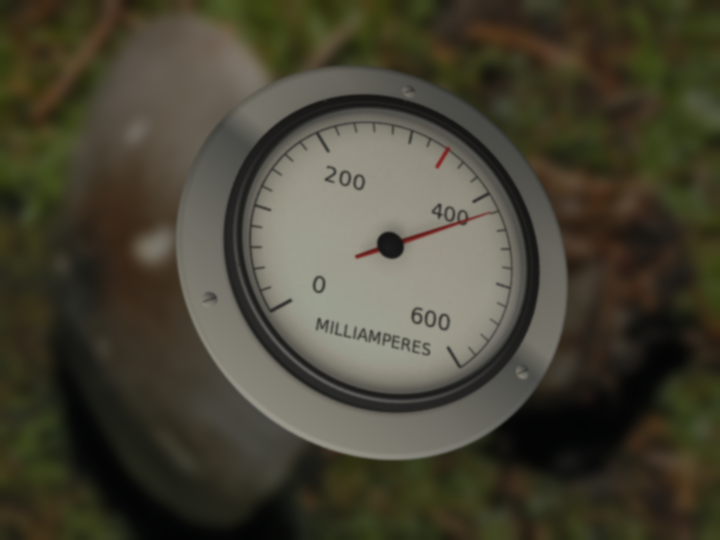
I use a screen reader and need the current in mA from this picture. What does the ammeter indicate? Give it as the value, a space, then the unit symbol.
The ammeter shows 420 mA
